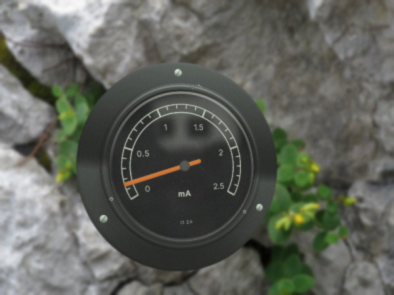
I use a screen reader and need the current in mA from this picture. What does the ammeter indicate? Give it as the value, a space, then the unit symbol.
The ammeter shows 0.15 mA
